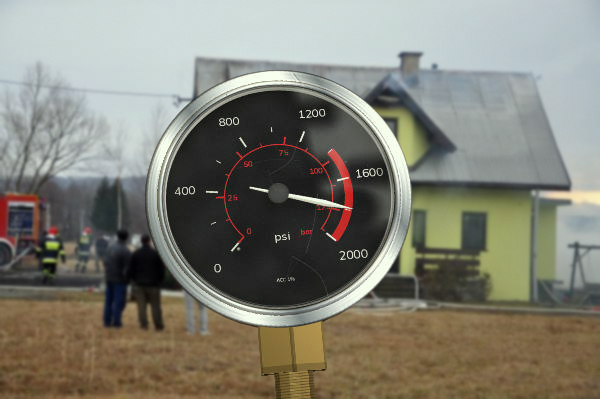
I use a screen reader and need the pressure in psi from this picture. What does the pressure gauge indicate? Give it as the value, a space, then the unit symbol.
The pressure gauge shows 1800 psi
